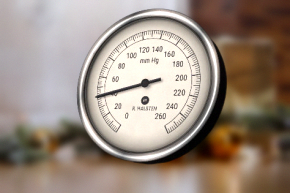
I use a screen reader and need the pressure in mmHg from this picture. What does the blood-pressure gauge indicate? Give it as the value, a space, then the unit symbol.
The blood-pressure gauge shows 40 mmHg
